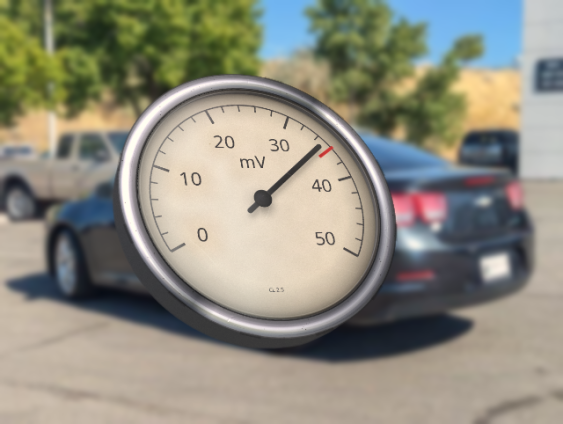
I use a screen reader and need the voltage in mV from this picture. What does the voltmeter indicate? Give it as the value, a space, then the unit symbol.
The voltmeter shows 35 mV
